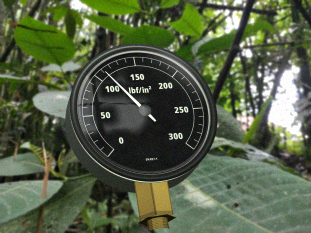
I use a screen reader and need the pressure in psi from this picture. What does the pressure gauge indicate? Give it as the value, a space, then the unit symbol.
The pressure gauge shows 110 psi
